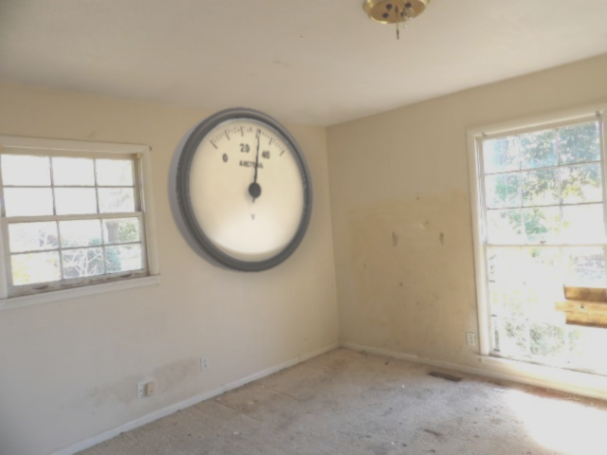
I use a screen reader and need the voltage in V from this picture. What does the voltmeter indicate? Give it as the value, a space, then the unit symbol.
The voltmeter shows 30 V
